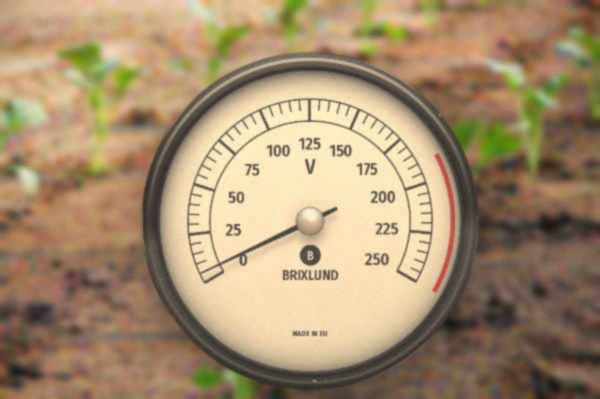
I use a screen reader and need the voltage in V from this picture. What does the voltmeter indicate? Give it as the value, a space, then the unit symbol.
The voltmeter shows 5 V
